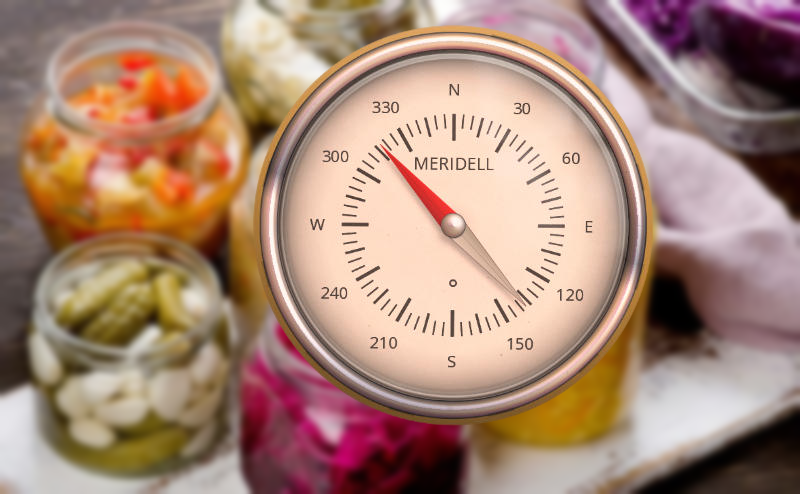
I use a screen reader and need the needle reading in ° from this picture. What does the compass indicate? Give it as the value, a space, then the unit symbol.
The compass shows 317.5 °
